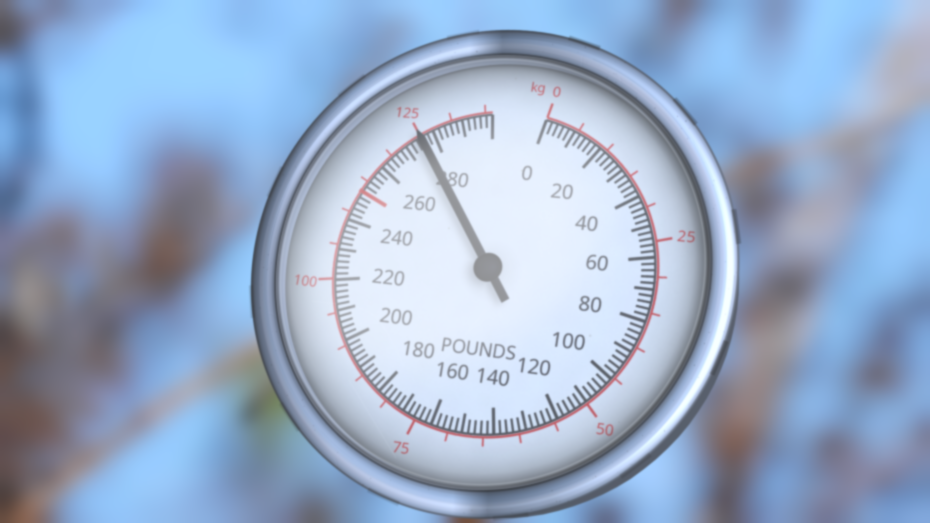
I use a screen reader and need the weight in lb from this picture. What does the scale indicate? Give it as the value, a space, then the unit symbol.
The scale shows 276 lb
